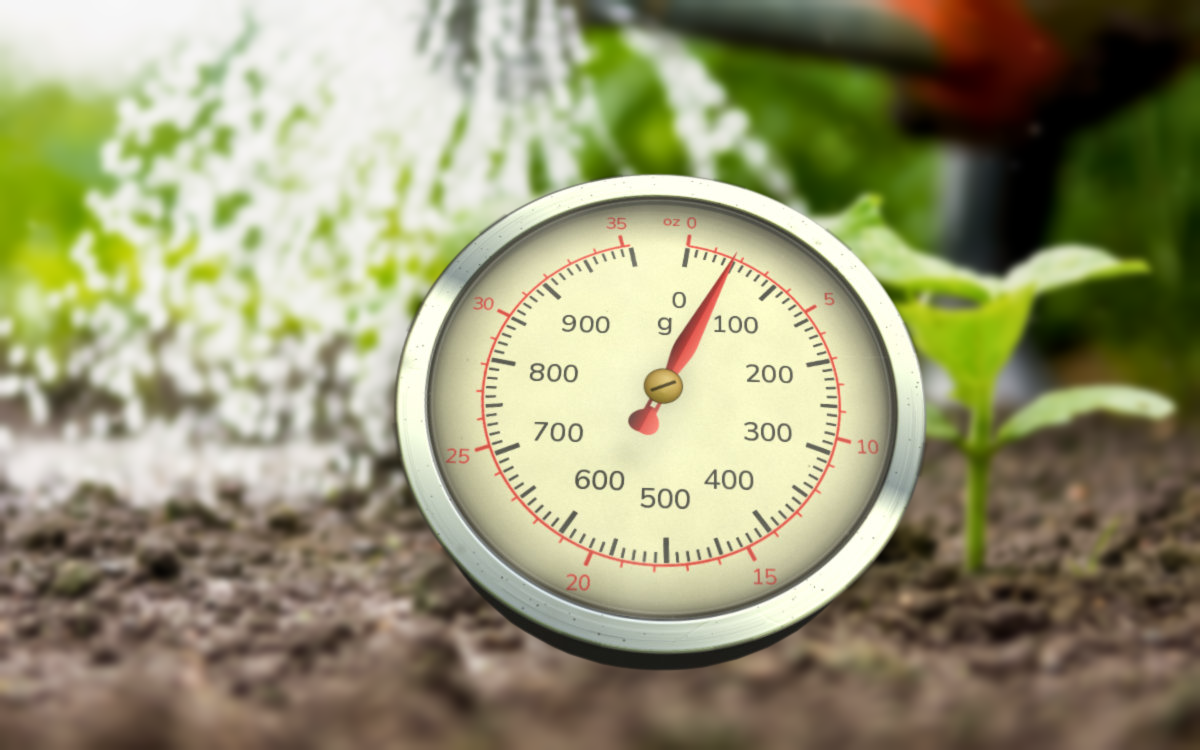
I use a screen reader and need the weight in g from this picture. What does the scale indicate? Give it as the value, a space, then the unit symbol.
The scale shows 50 g
